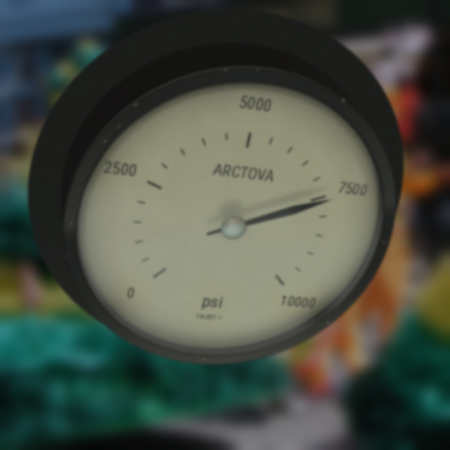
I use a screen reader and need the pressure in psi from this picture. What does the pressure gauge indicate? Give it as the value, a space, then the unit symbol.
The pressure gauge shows 7500 psi
